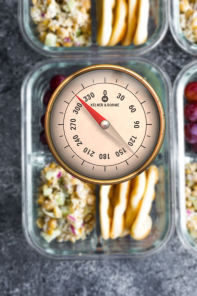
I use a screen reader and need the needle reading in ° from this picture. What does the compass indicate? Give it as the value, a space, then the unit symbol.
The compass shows 315 °
